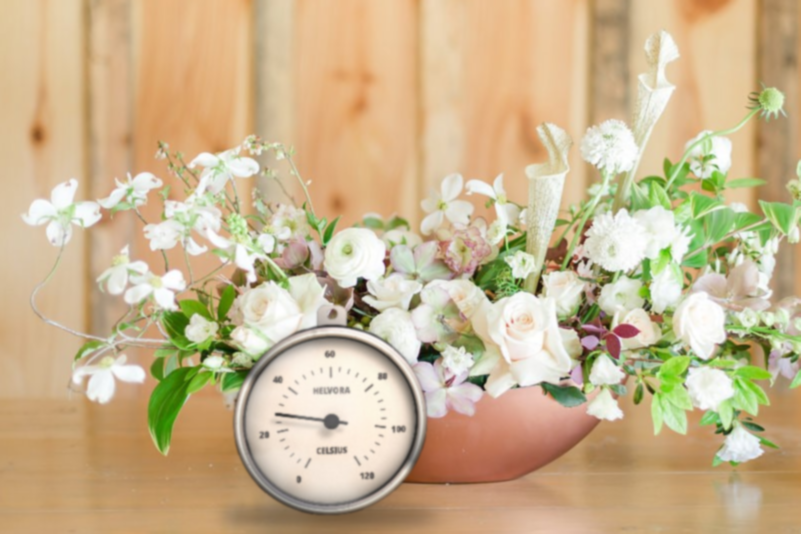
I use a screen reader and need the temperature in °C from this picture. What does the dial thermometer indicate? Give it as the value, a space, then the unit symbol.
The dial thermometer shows 28 °C
